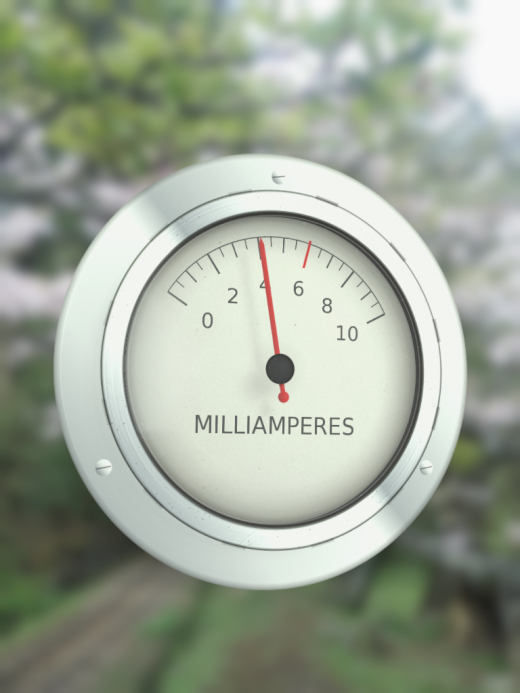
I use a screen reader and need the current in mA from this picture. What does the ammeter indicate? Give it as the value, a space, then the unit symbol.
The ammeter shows 4 mA
